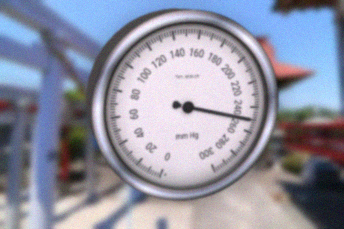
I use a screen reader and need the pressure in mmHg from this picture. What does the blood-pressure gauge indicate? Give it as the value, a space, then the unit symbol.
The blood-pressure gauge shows 250 mmHg
